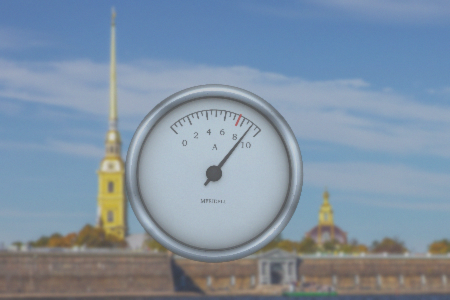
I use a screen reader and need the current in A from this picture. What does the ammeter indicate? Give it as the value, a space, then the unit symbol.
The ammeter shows 9 A
